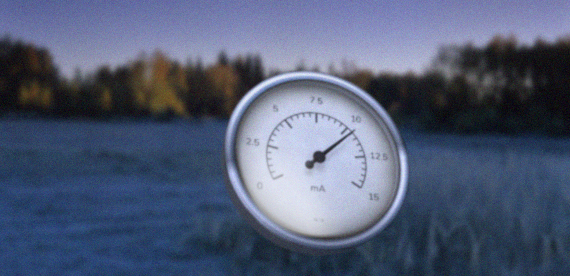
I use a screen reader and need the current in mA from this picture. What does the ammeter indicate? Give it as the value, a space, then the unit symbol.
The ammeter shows 10.5 mA
